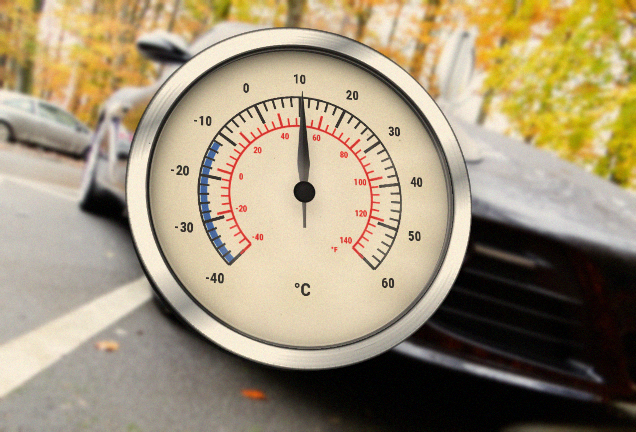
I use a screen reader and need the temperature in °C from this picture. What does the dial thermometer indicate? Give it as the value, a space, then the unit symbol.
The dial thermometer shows 10 °C
